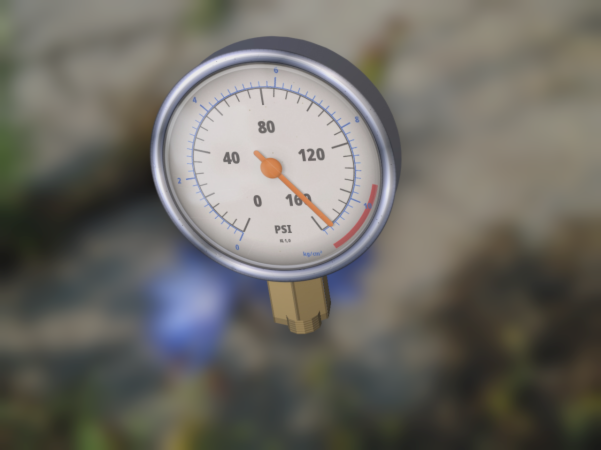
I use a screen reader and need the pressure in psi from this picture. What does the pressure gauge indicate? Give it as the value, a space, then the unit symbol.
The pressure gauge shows 155 psi
